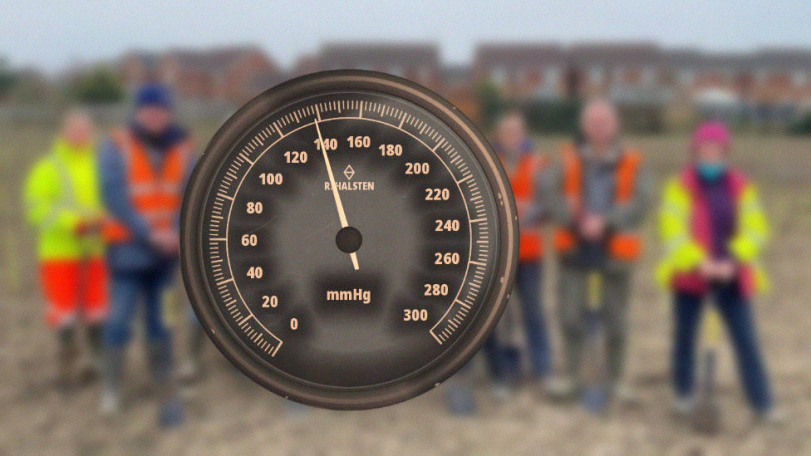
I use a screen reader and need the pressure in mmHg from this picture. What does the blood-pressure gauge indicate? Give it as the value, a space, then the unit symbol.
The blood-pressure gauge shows 138 mmHg
